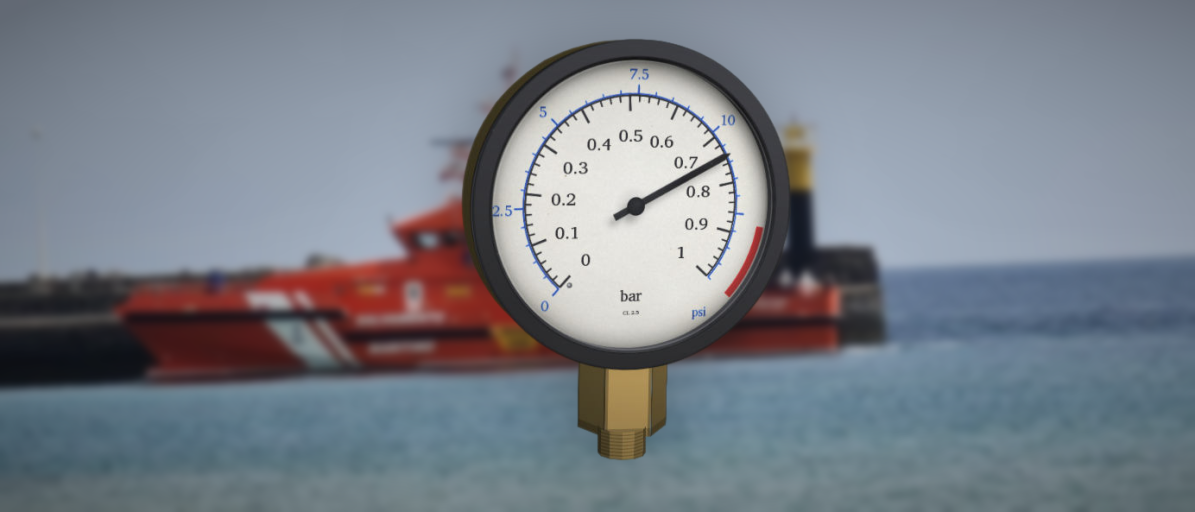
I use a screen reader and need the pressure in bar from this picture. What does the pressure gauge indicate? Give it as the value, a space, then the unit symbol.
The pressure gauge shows 0.74 bar
